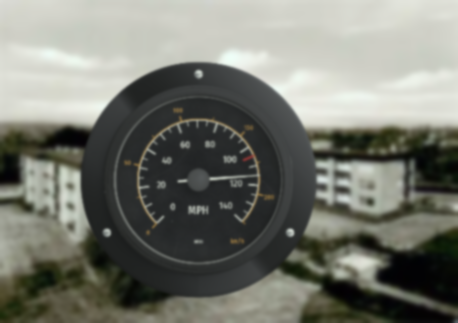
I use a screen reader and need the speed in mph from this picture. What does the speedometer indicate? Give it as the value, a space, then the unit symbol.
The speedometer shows 115 mph
